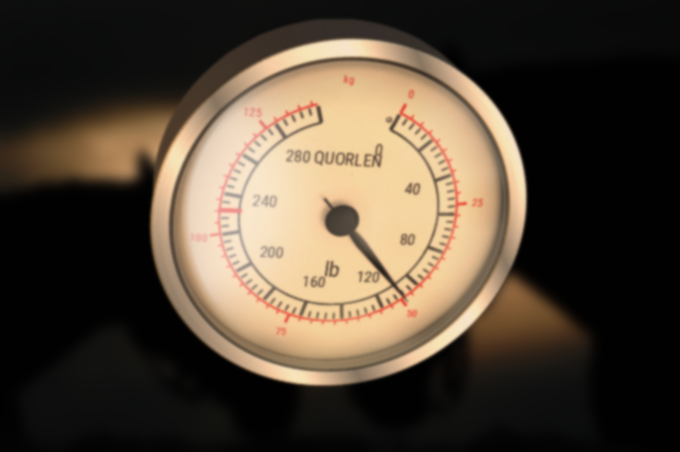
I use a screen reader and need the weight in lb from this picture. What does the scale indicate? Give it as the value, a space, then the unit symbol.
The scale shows 108 lb
